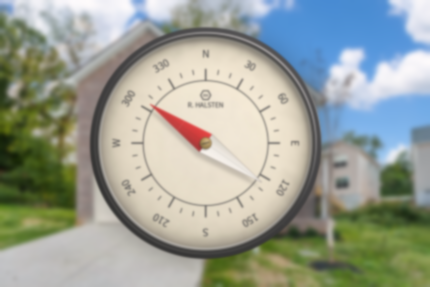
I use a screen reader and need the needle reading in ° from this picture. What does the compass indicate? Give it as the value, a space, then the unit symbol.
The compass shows 305 °
